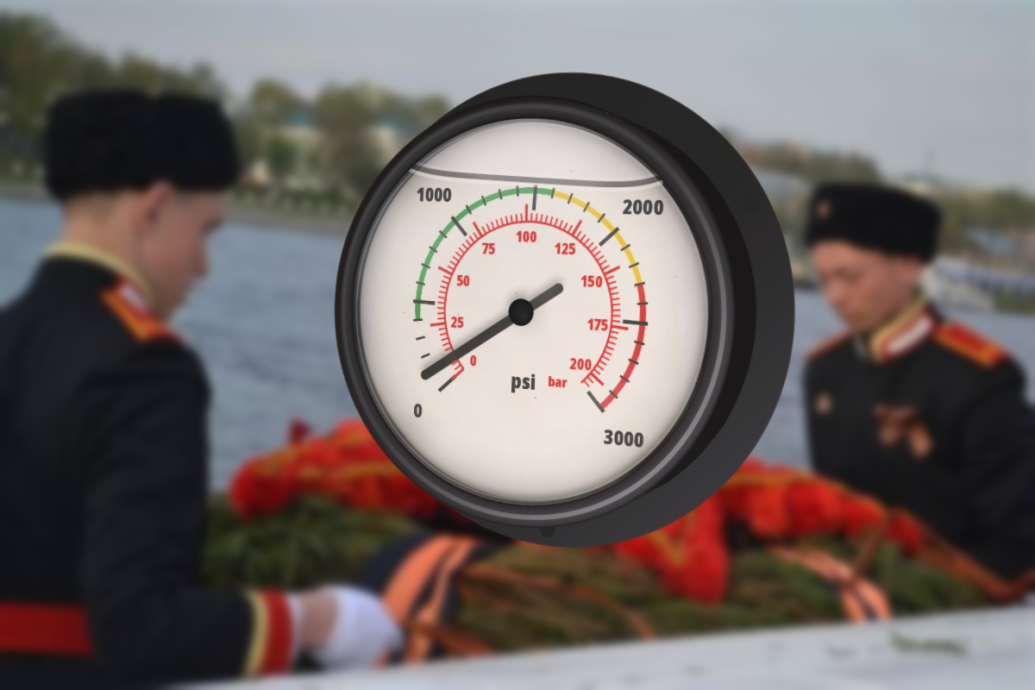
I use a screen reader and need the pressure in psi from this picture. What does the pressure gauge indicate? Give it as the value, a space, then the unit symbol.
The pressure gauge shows 100 psi
